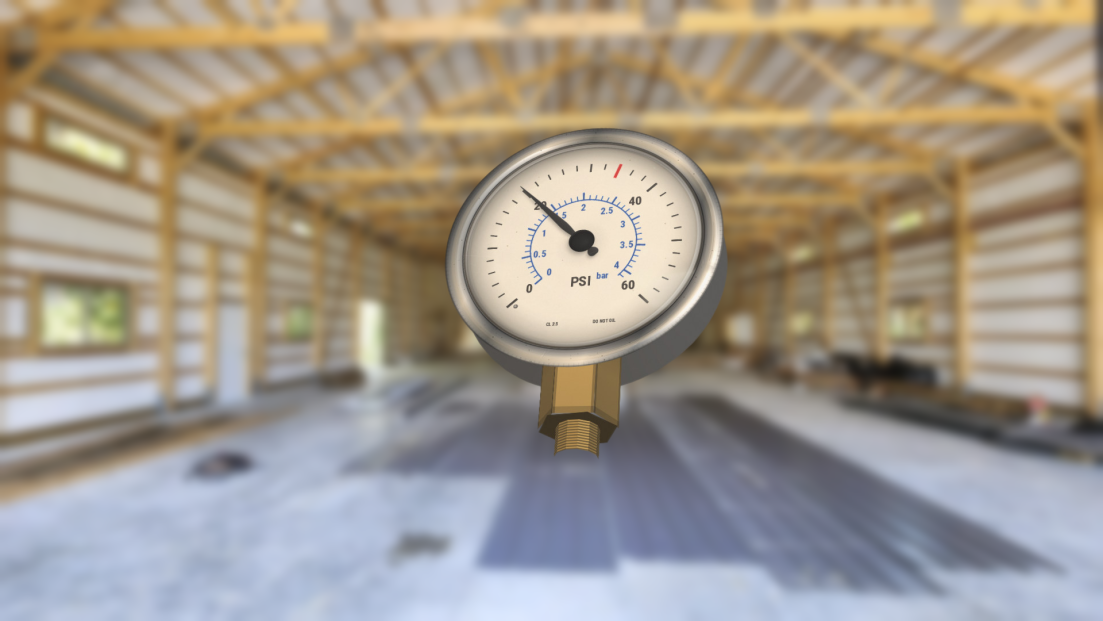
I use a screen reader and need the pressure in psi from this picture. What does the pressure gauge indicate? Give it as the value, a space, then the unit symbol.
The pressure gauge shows 20 psi
